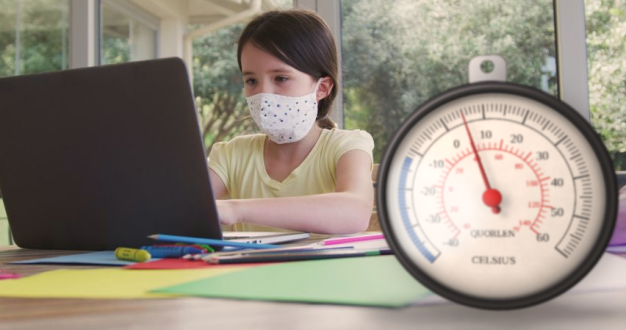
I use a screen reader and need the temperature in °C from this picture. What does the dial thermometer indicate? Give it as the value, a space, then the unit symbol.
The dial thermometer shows 5 °C
